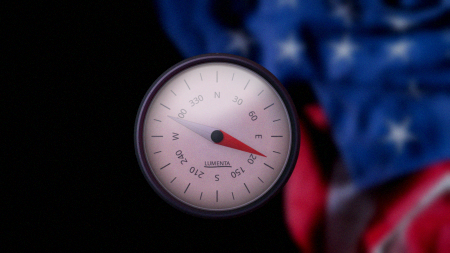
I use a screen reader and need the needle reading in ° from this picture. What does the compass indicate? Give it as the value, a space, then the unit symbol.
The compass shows 112.5 °
